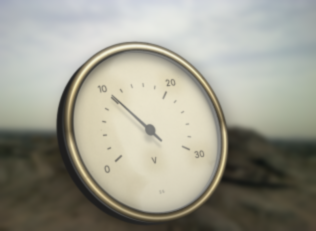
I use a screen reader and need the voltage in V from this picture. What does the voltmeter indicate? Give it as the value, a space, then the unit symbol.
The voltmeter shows 10 V
